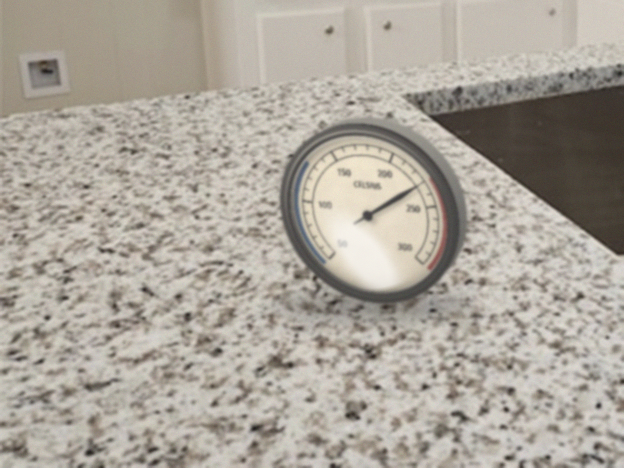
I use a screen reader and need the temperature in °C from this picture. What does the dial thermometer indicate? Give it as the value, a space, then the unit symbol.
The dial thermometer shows 230 °C
